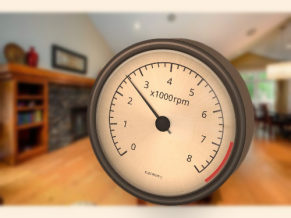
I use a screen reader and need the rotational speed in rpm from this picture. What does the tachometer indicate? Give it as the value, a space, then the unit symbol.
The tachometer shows 2600 rpm
